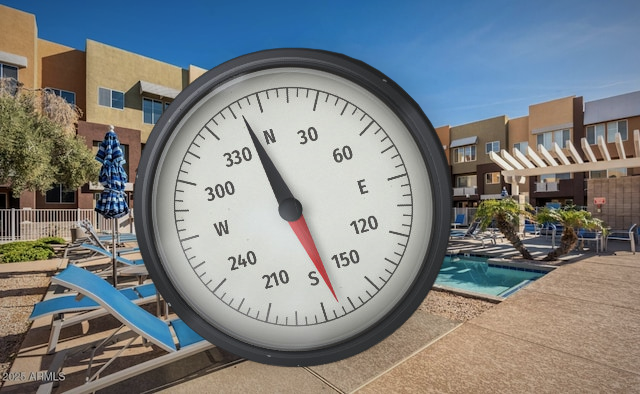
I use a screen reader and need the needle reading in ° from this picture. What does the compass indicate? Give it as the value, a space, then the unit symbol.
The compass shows 170 °
